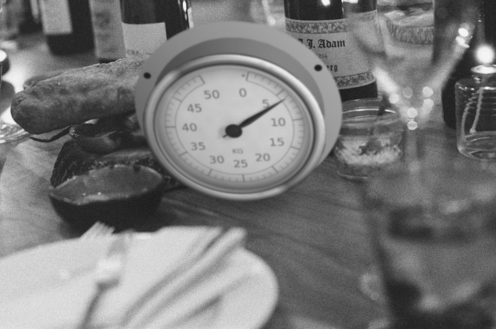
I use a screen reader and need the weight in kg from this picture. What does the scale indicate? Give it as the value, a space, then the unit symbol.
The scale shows 6 kg
